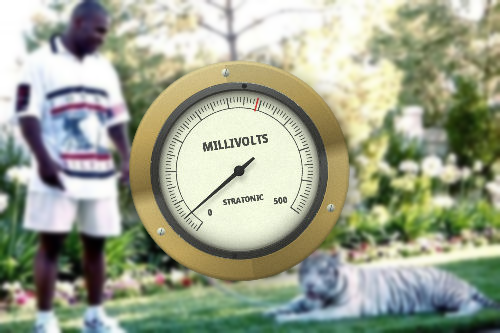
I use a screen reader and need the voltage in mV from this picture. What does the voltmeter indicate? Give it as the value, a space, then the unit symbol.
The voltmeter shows 25 mV
